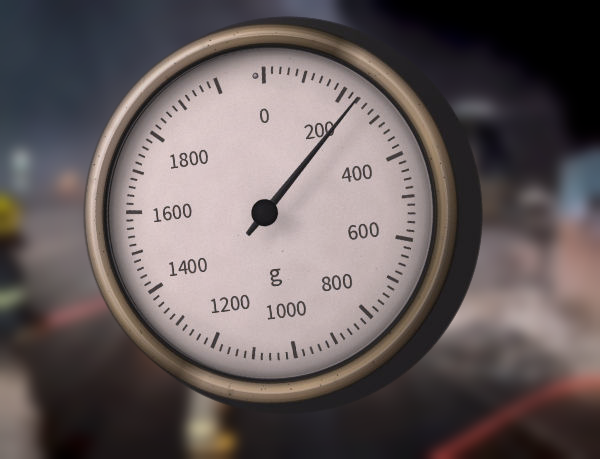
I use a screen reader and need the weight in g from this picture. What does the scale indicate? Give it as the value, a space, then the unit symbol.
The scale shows 240 g
